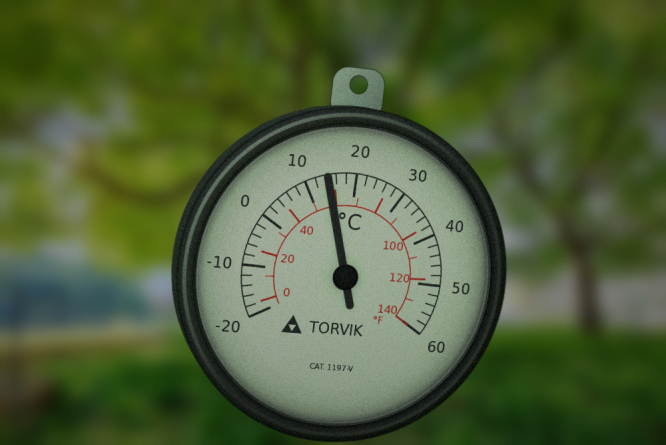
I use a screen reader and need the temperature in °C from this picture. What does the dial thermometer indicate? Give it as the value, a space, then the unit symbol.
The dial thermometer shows 14 °C
